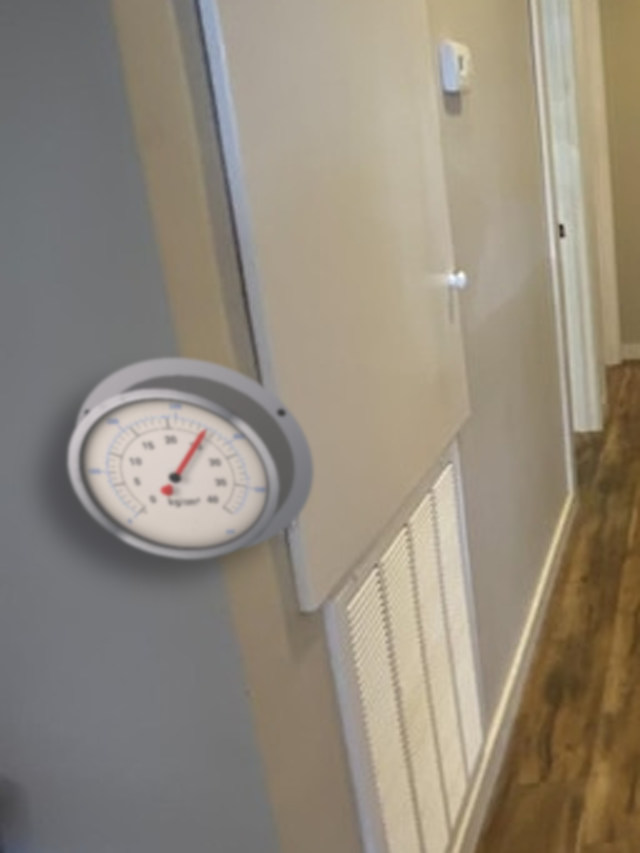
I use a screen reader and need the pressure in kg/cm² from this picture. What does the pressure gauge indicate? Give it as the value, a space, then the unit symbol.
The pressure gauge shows 25 kg/cm²
